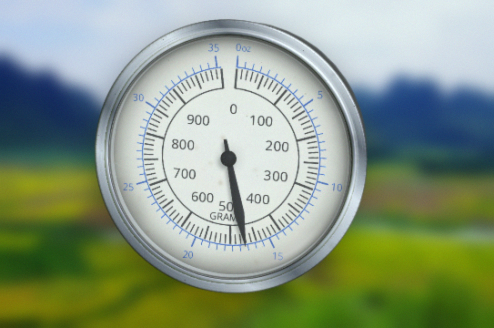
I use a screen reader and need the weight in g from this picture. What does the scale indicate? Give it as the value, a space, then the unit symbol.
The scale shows 470 g
